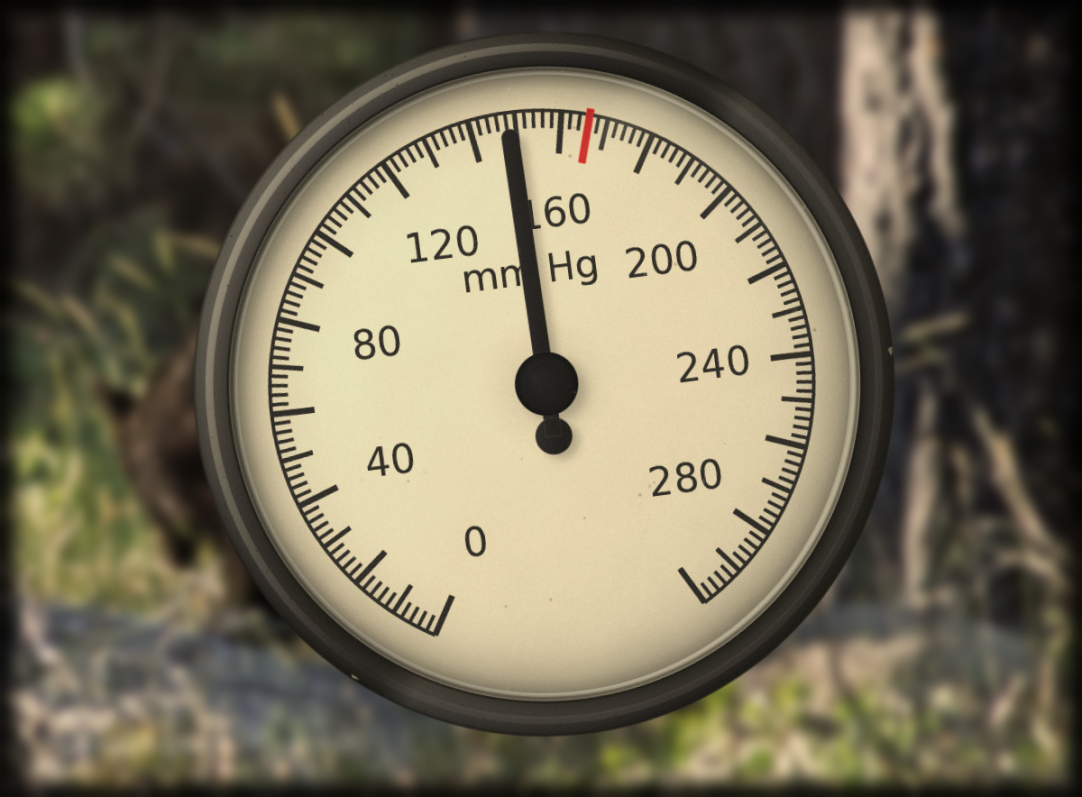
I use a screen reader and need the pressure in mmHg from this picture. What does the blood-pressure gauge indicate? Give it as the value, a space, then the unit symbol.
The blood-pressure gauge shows 148 mmHg
